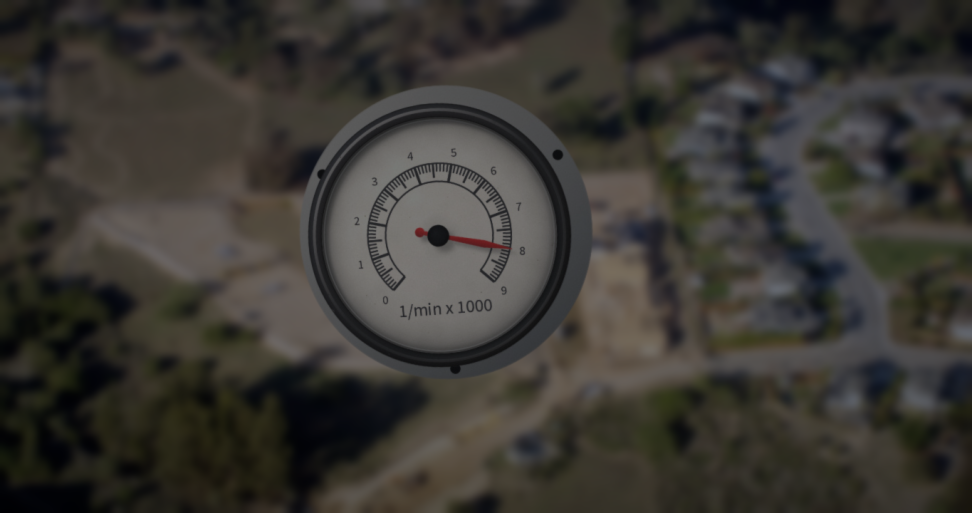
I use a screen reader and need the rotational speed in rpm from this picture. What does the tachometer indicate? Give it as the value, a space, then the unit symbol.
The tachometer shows 8000 rpm
